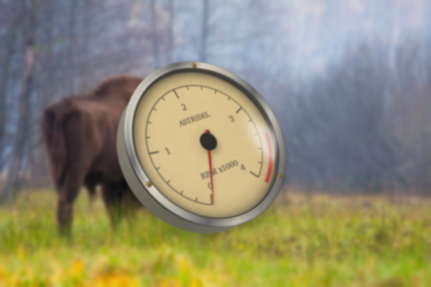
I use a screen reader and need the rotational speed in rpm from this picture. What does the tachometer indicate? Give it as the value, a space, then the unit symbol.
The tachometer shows 0 rpm
